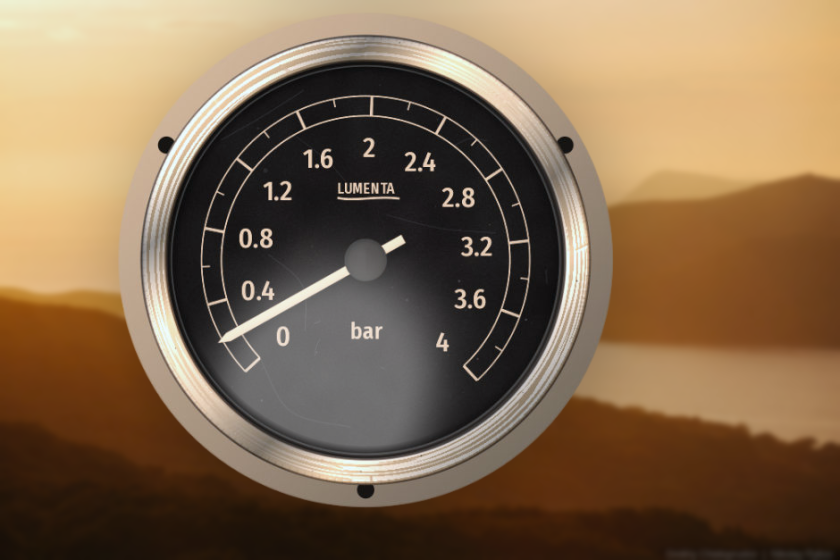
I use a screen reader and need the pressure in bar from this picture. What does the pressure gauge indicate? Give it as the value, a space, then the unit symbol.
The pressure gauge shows 0.2 bar
